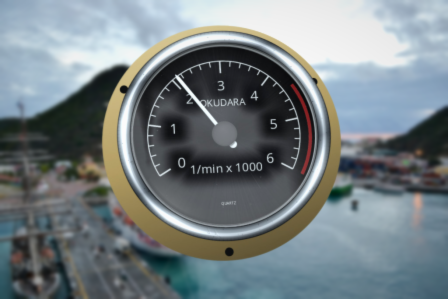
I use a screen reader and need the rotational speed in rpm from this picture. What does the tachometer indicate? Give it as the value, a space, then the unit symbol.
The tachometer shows 2100 rpm
